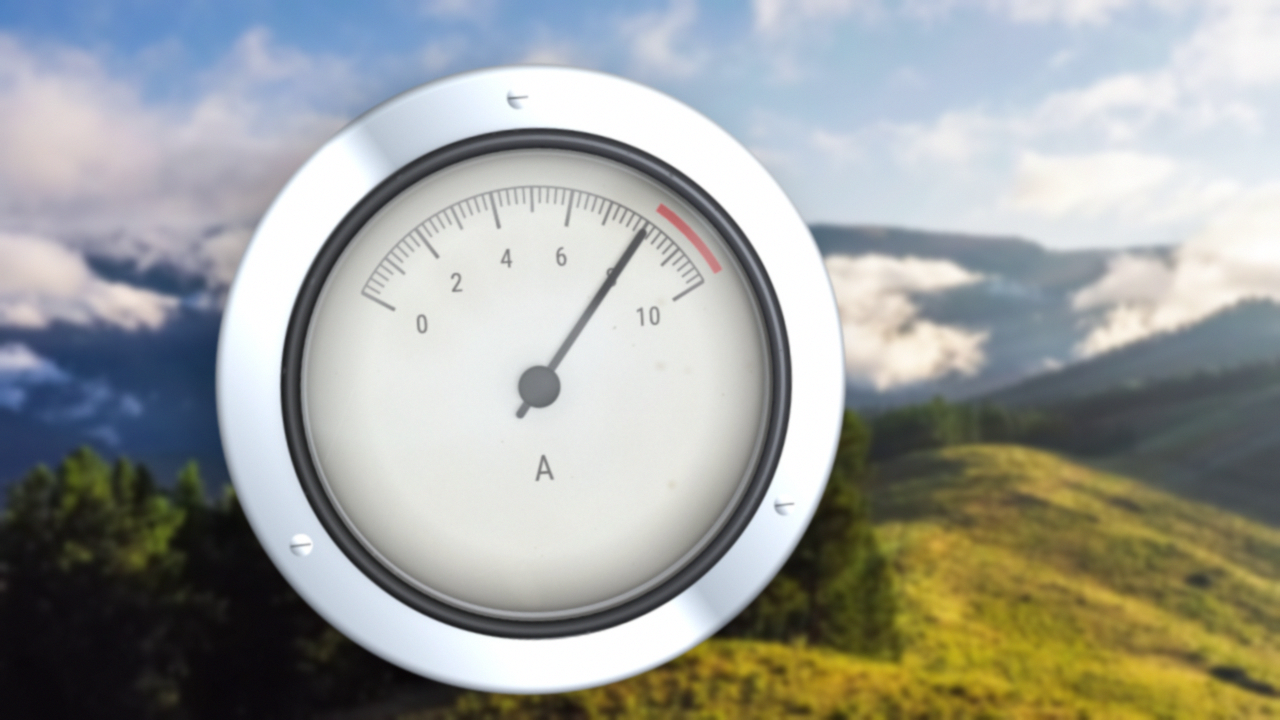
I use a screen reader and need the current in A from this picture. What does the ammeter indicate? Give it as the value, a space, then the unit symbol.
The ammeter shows 8 A
